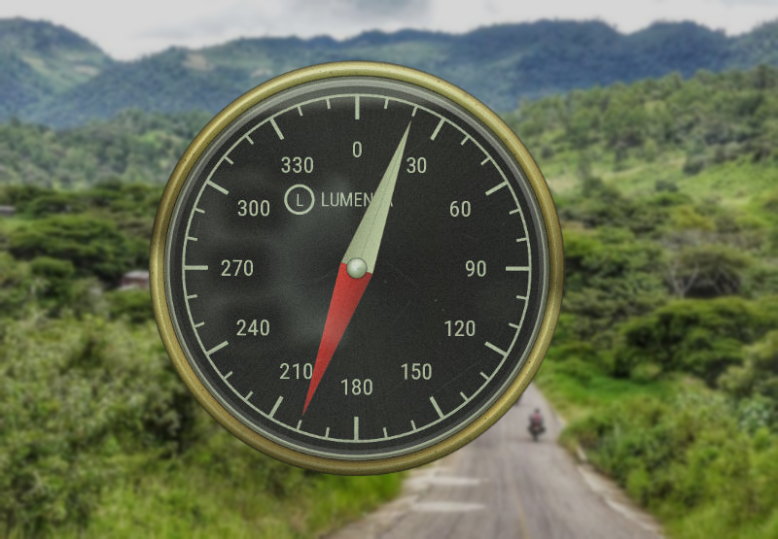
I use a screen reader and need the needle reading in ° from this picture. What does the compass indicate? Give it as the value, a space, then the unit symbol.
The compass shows 200 °
